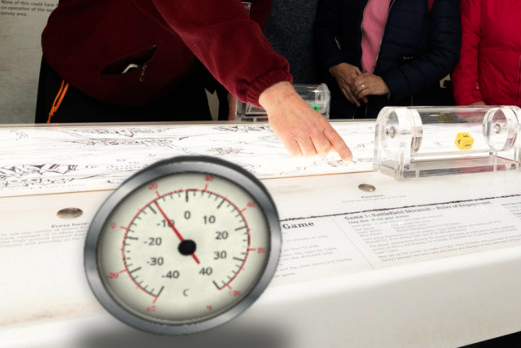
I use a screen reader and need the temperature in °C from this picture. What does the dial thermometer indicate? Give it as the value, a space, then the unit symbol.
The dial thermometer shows -8 °C
